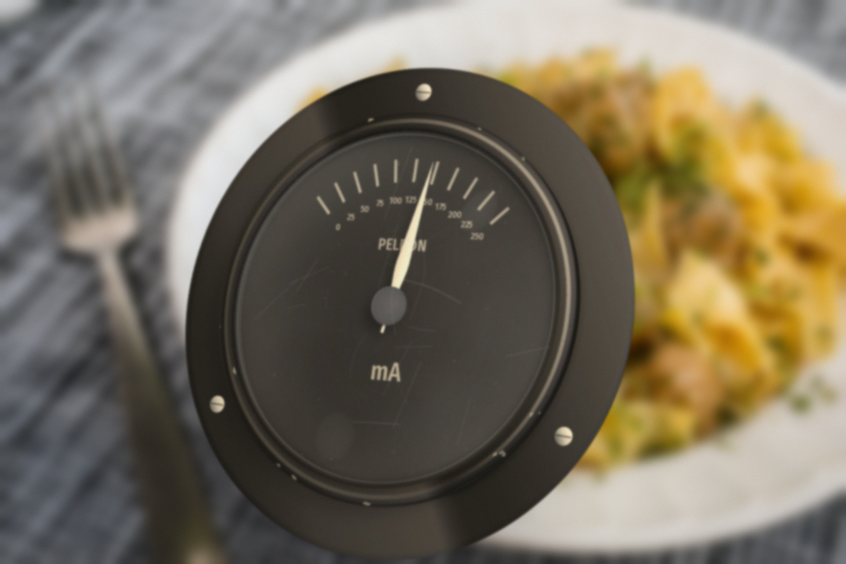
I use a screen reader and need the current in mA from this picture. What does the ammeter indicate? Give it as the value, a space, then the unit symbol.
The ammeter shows 150 mA
